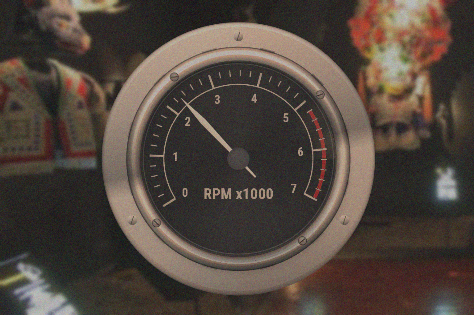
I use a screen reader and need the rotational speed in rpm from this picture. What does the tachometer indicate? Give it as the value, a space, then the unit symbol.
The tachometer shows 2300 rpm
